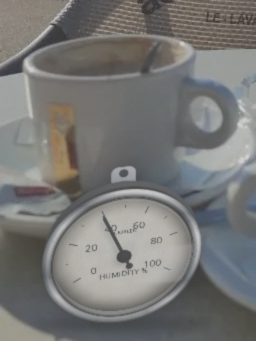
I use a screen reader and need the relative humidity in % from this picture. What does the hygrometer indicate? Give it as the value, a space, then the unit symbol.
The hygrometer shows 40 %
